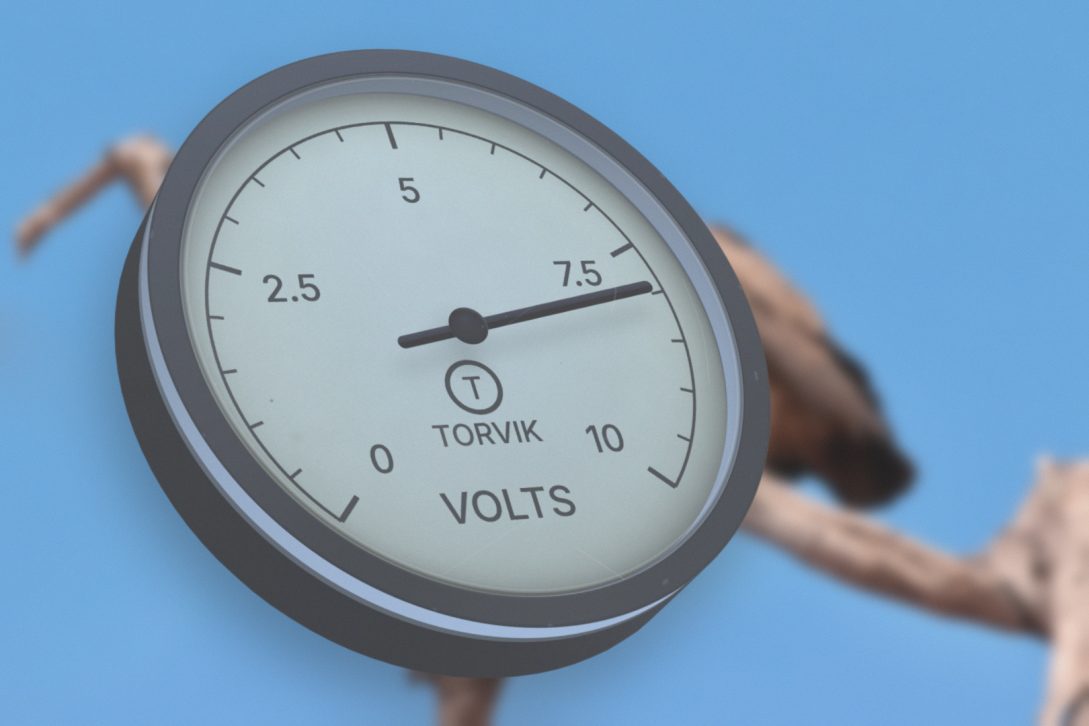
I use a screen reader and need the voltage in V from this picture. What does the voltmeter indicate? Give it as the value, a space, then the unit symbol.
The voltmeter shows 8 V
